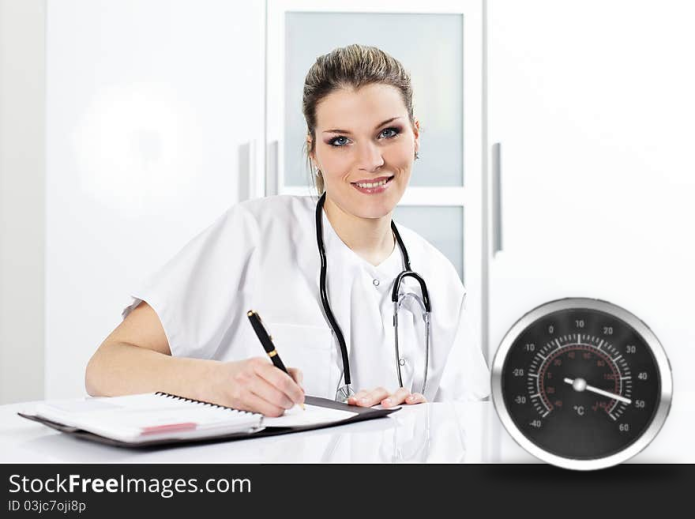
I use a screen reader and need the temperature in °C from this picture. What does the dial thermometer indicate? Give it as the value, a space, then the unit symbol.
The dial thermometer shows 50 °C
